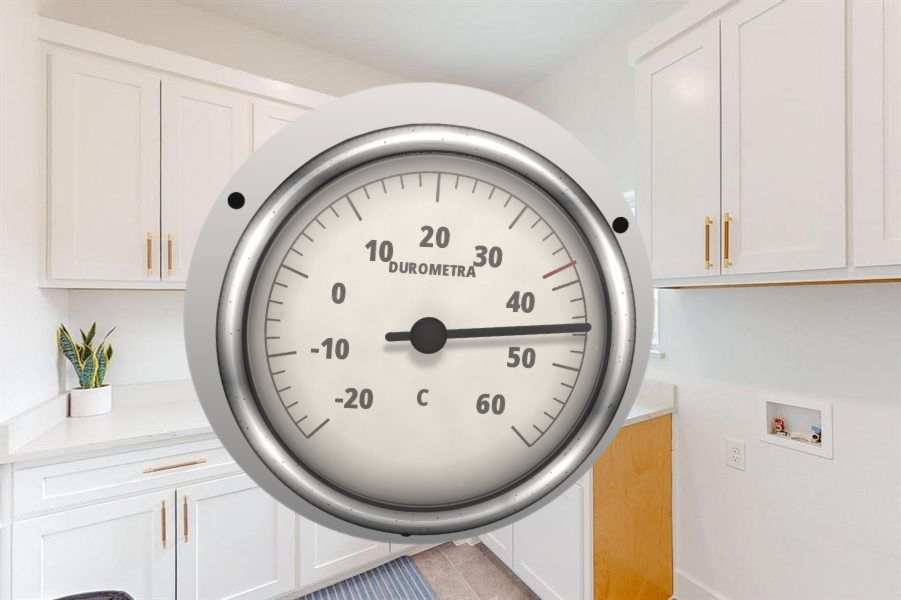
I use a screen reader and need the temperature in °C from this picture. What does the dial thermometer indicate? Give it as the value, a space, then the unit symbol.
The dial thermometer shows 45 °C
